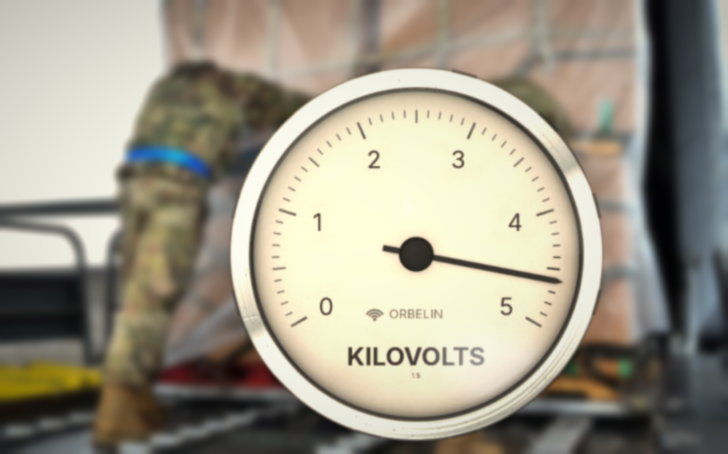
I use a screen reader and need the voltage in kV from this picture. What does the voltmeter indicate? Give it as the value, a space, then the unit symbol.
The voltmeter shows 4.6 kV
